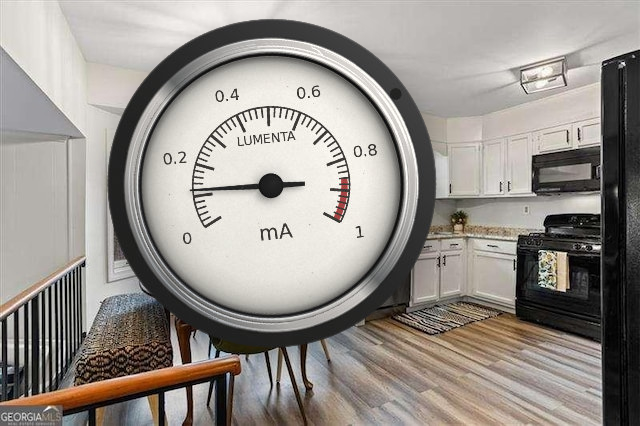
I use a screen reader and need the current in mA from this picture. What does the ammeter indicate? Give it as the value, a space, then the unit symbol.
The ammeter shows 0.12 mA
